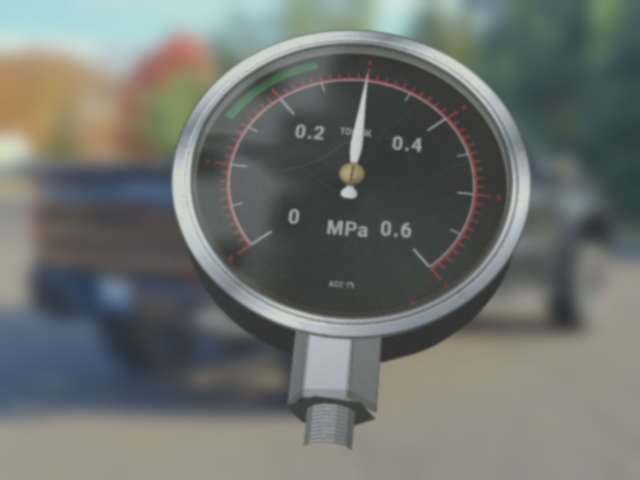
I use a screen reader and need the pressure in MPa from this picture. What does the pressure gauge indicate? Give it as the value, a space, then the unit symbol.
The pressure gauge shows 0.3 MPa
